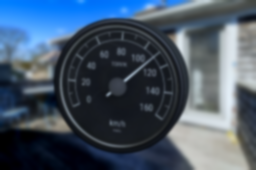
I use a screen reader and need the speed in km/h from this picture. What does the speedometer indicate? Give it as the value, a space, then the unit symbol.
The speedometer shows 110 km/h
